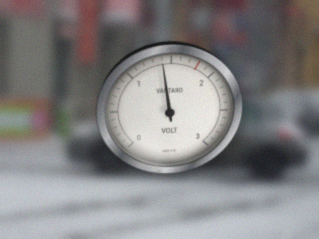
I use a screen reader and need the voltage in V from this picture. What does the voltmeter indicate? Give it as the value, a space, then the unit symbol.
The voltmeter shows 1.4 V
